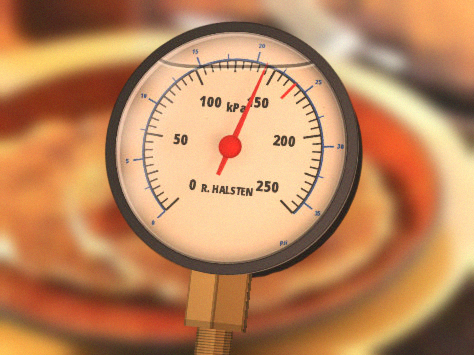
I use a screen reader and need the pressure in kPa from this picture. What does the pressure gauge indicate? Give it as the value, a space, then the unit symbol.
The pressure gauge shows 145 kPa
